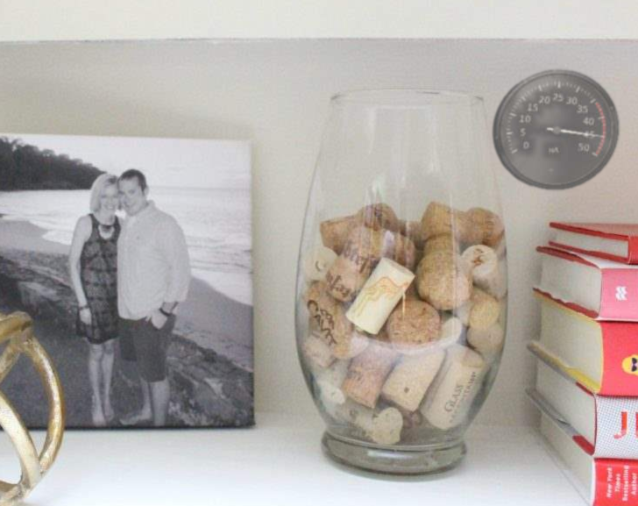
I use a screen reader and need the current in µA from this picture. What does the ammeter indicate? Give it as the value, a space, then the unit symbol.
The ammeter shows 45 µA
